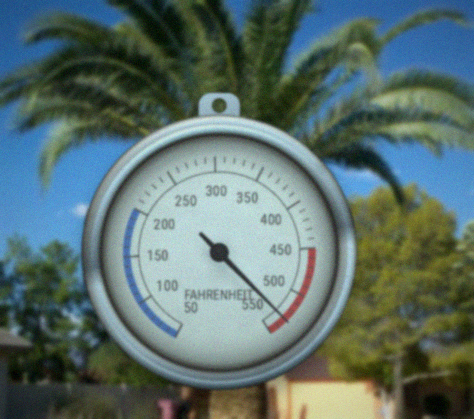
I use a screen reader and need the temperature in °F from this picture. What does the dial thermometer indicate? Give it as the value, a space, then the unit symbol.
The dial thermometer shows 530 °F
